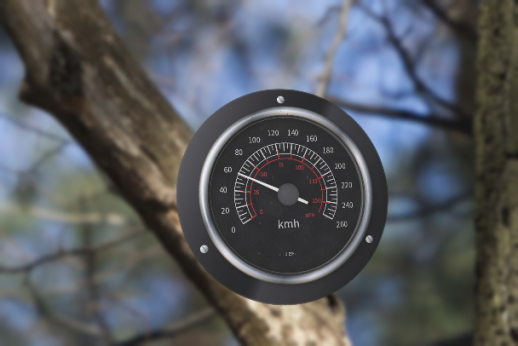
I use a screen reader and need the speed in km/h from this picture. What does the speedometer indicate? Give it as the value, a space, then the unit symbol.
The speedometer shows 60 km/h
